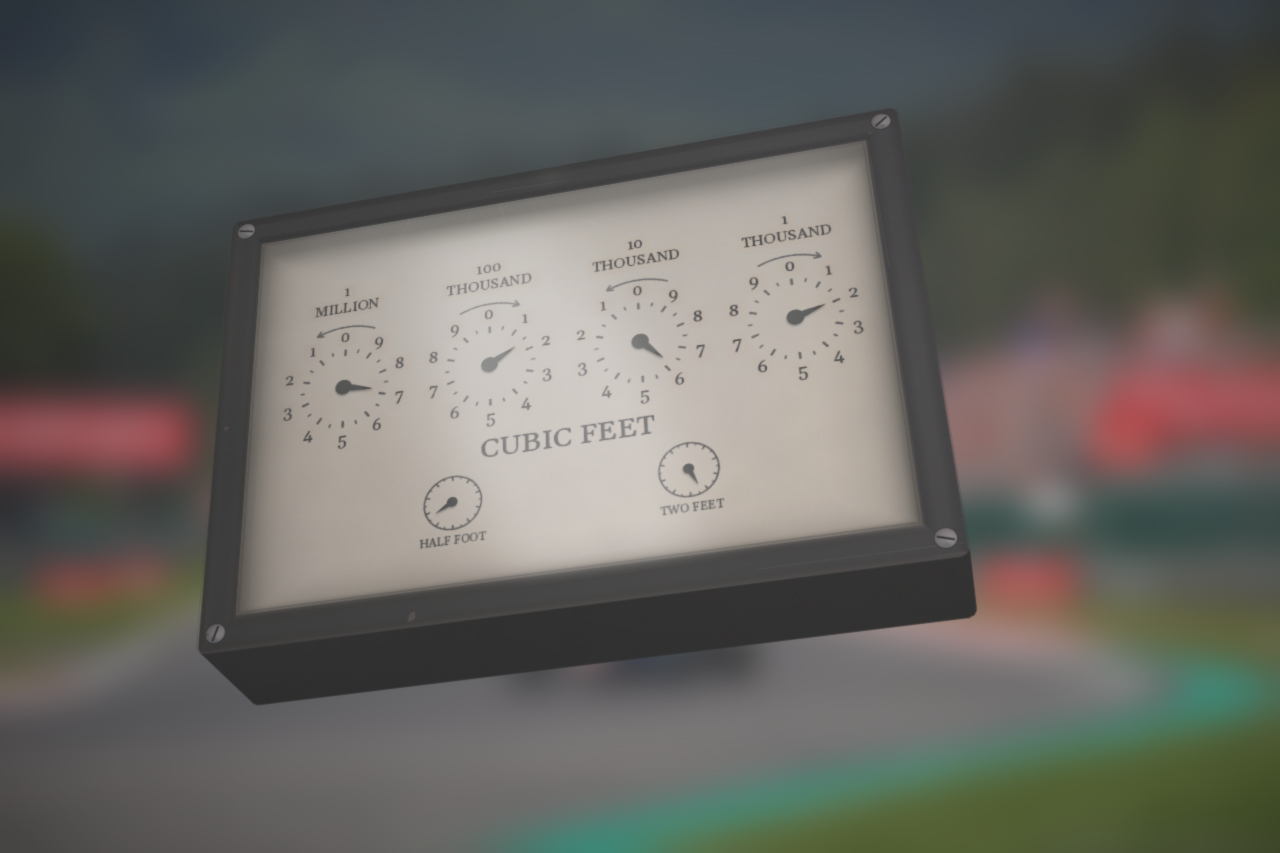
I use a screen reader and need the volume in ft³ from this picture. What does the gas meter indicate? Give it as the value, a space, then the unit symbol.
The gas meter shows 716200 ft³
